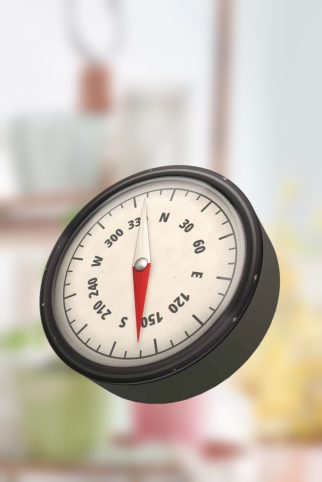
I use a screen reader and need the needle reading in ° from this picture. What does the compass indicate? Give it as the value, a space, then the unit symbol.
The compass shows 160 °
